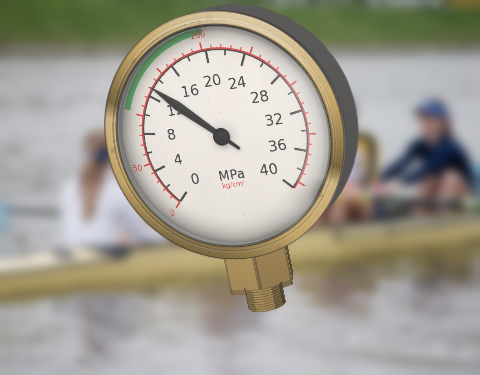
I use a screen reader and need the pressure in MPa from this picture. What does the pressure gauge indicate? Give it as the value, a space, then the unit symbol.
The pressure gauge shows 13 MPa
